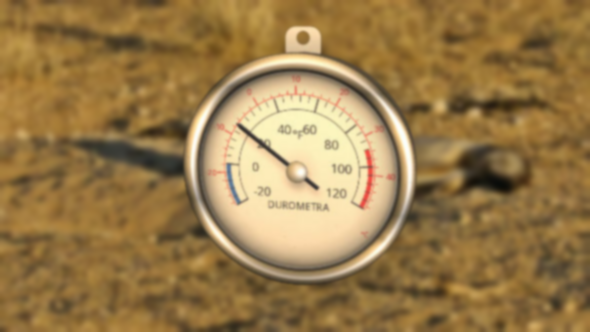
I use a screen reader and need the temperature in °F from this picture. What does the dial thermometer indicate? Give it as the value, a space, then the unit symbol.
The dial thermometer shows 20 °F
